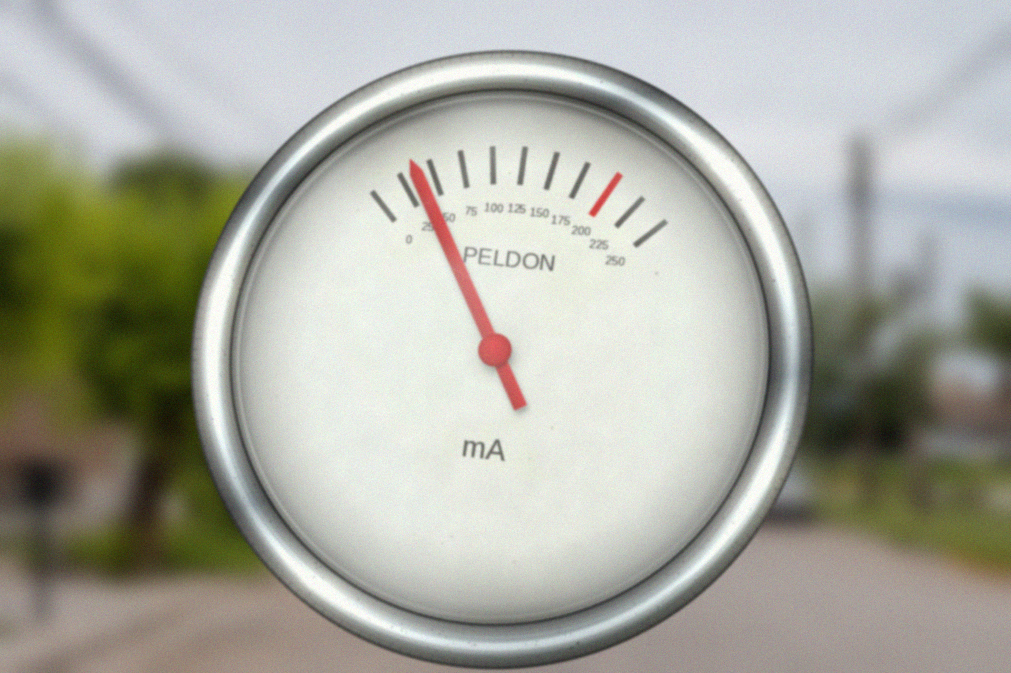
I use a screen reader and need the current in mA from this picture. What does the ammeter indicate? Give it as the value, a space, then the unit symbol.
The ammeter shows 37.5 mA
